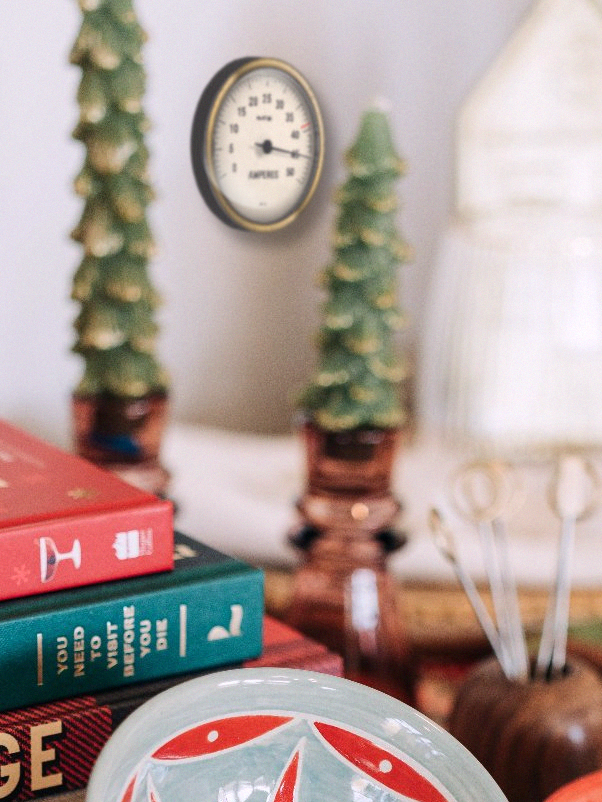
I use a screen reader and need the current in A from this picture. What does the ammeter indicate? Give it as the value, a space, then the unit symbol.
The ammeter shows 45 A
